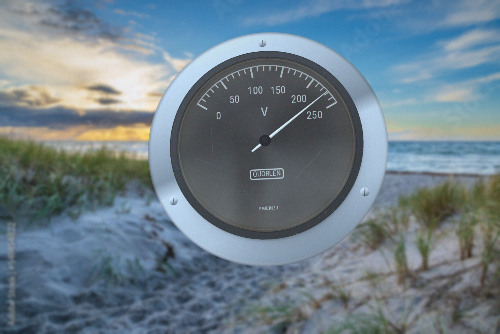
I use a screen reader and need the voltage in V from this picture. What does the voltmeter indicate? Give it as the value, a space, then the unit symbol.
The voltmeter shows 230 V
